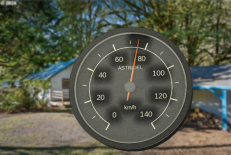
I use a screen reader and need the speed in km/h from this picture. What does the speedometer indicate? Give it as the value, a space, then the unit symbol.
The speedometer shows 75 km/h
